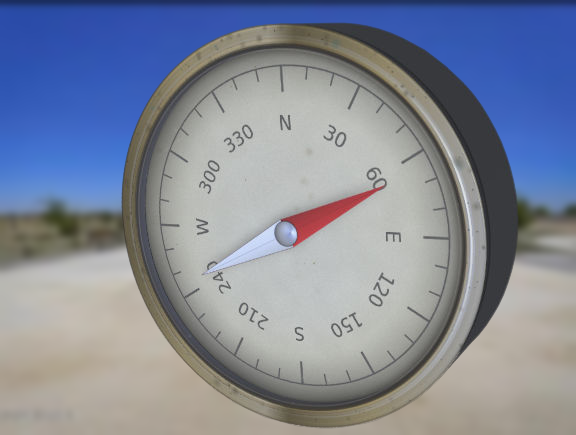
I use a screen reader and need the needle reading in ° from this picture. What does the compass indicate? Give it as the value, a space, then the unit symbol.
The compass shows 65 °
